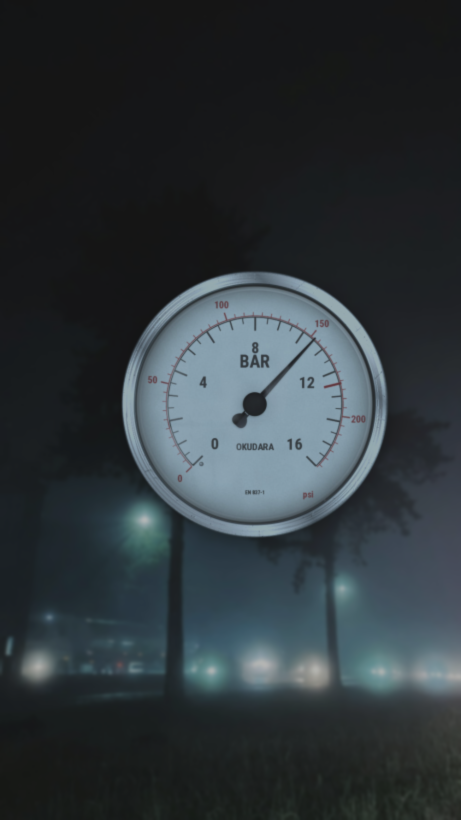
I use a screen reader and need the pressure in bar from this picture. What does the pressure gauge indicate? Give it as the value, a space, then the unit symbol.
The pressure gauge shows 10.5 bar
